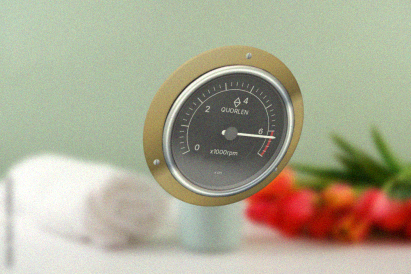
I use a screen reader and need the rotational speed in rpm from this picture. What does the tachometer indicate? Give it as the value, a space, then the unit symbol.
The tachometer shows 6200 rpm
